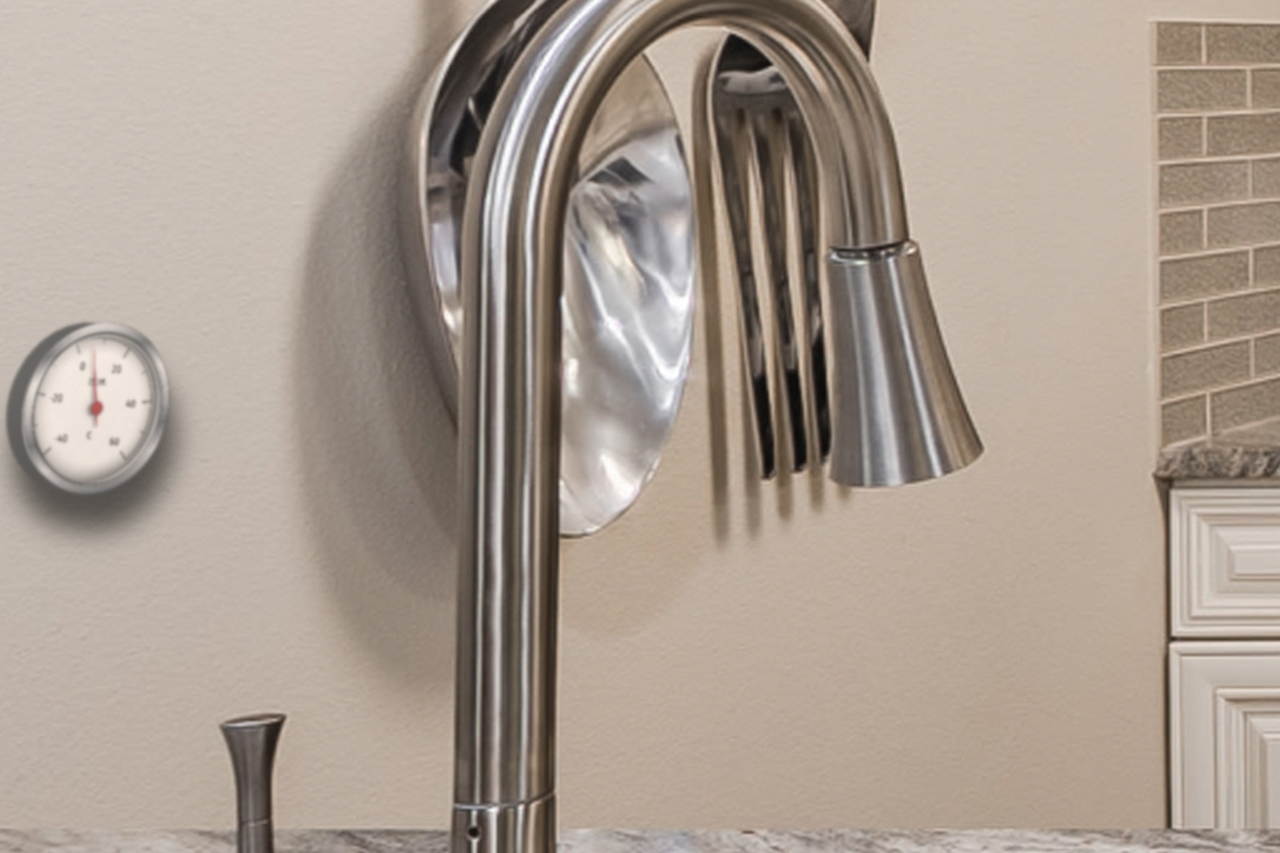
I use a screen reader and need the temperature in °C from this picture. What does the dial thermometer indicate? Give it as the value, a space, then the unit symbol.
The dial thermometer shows 5 °C
